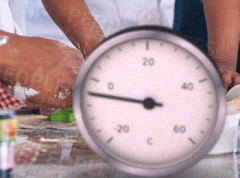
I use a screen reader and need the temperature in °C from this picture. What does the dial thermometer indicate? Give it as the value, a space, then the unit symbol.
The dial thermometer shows -4 °C
